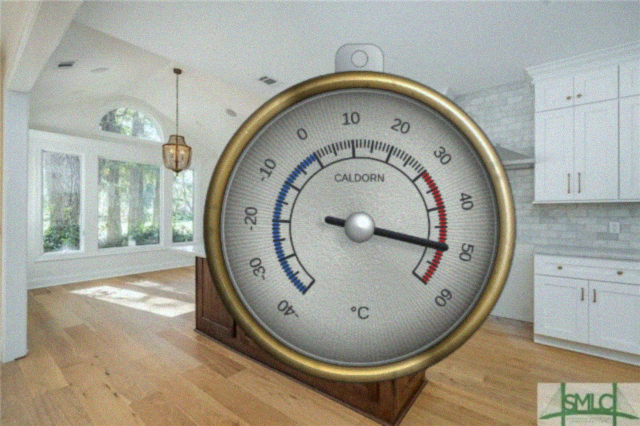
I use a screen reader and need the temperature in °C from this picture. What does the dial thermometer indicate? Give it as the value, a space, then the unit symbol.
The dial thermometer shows 50 °C
